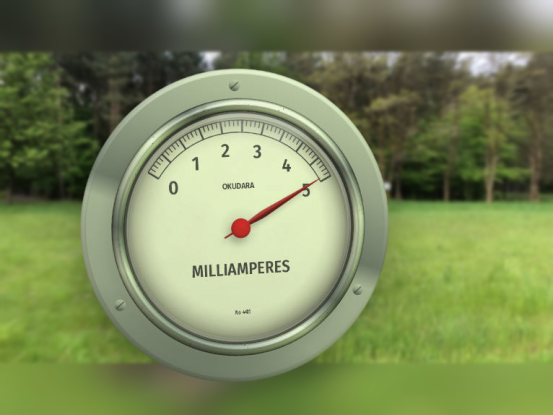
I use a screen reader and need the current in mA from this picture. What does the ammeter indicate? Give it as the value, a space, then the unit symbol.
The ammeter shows 4.9 mA
